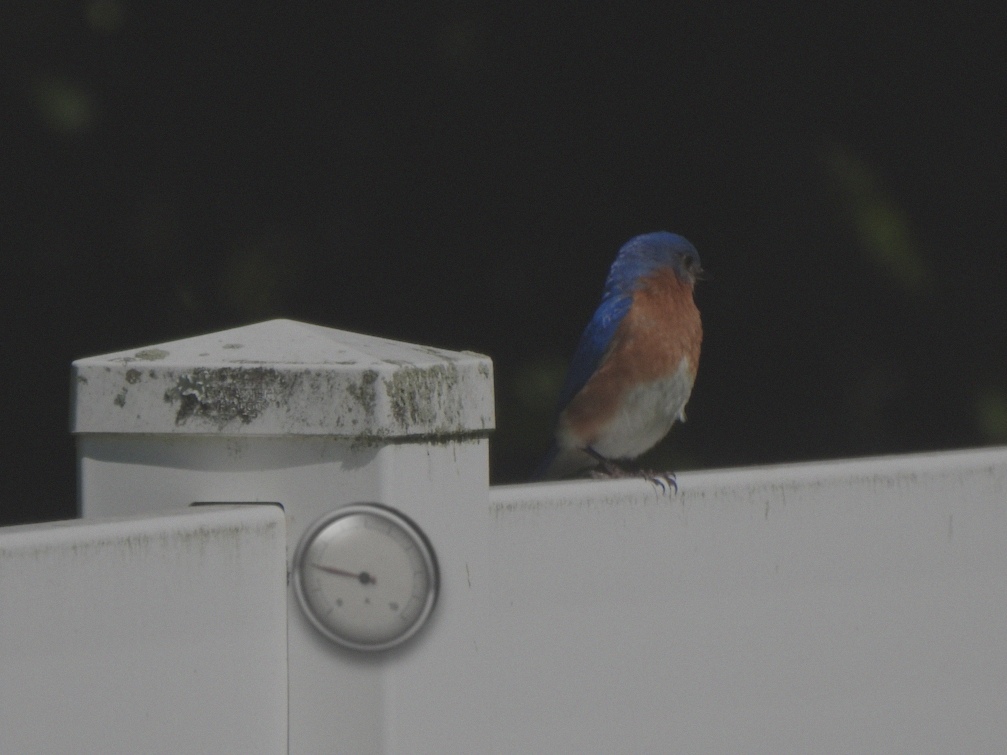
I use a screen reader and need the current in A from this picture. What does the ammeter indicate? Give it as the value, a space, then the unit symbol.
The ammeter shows 2 A
